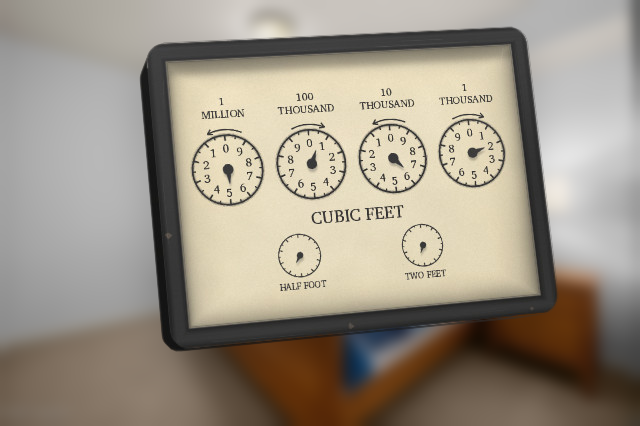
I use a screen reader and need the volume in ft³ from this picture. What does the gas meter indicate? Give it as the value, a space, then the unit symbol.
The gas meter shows 506200 ft³
